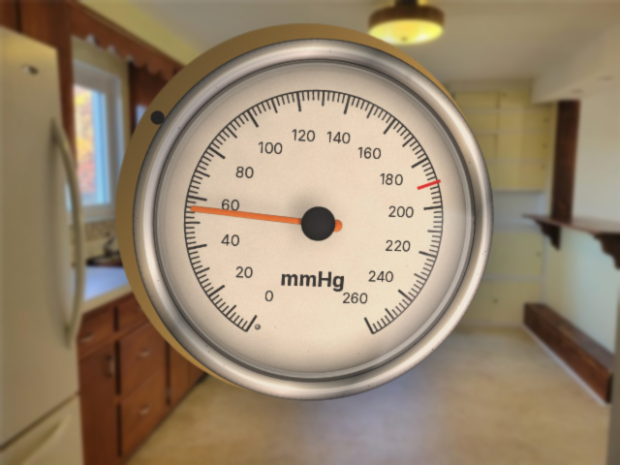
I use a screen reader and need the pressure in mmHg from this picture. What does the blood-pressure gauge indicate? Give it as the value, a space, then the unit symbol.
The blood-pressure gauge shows 56 mmHg
